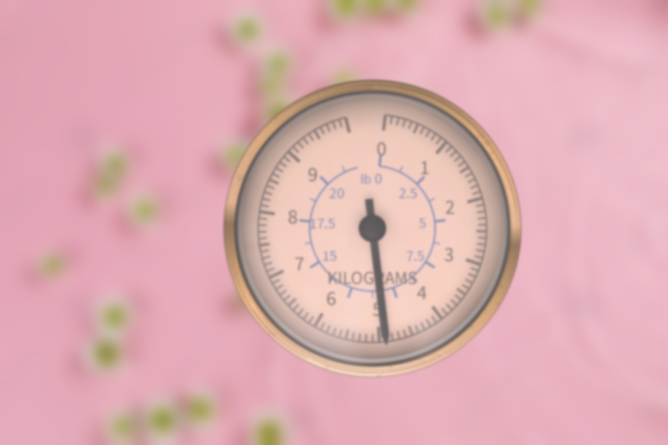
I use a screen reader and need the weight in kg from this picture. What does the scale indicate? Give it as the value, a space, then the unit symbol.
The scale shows 4.9 kg
